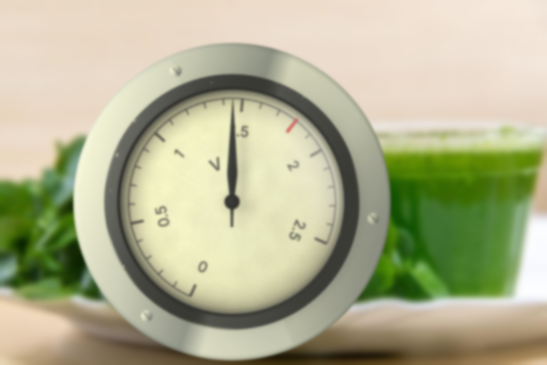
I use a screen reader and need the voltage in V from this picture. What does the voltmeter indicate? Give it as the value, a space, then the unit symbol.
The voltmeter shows 1.45 V
